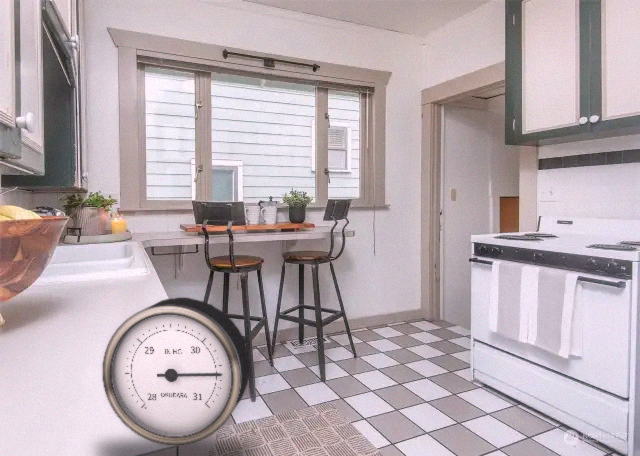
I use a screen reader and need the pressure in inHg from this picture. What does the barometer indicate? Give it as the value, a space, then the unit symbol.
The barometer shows 30.5 inHg
